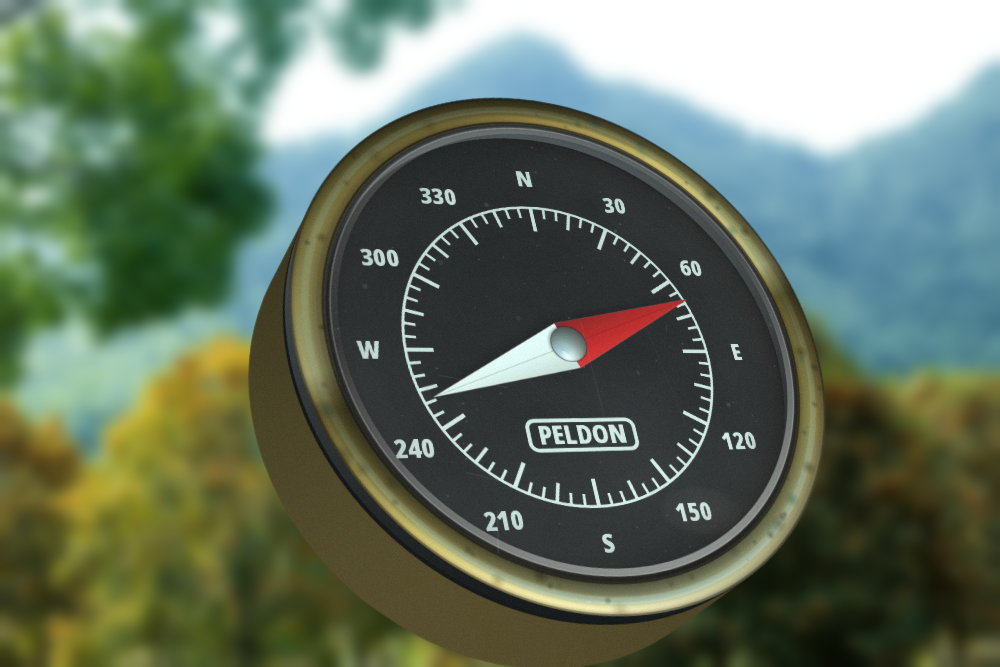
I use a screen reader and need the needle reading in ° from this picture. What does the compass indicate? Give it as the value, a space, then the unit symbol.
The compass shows 70 °
